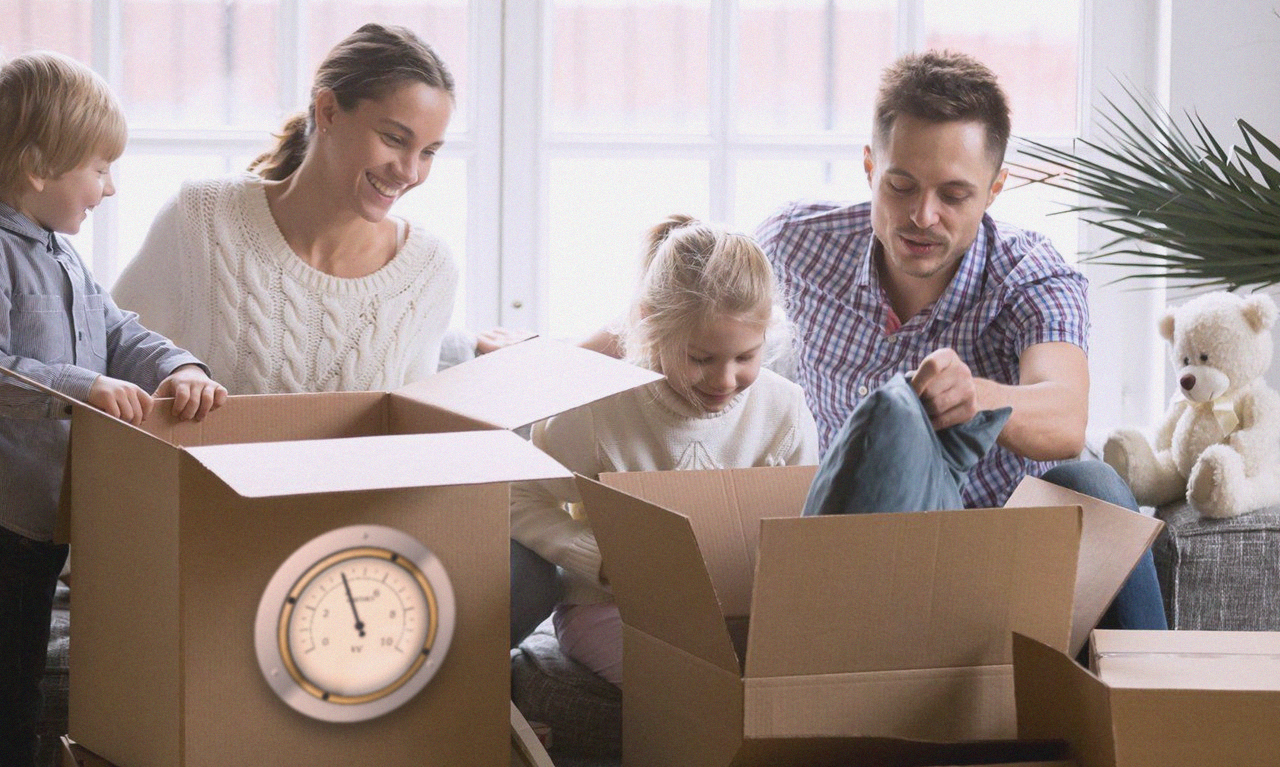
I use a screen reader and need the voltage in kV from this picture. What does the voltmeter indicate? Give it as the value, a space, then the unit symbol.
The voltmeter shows 4 kV
